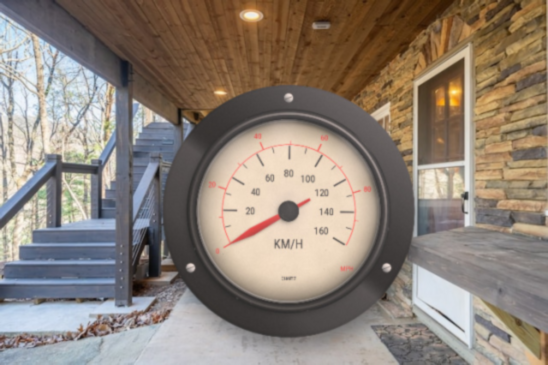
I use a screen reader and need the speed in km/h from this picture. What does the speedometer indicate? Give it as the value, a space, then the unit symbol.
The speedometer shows 0 km/h
